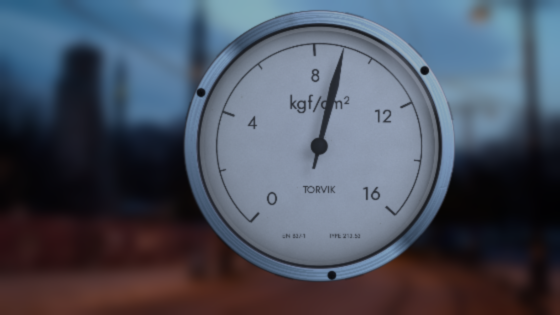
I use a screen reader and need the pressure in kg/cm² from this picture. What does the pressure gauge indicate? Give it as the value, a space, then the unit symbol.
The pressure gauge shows 9 kg/cm²
